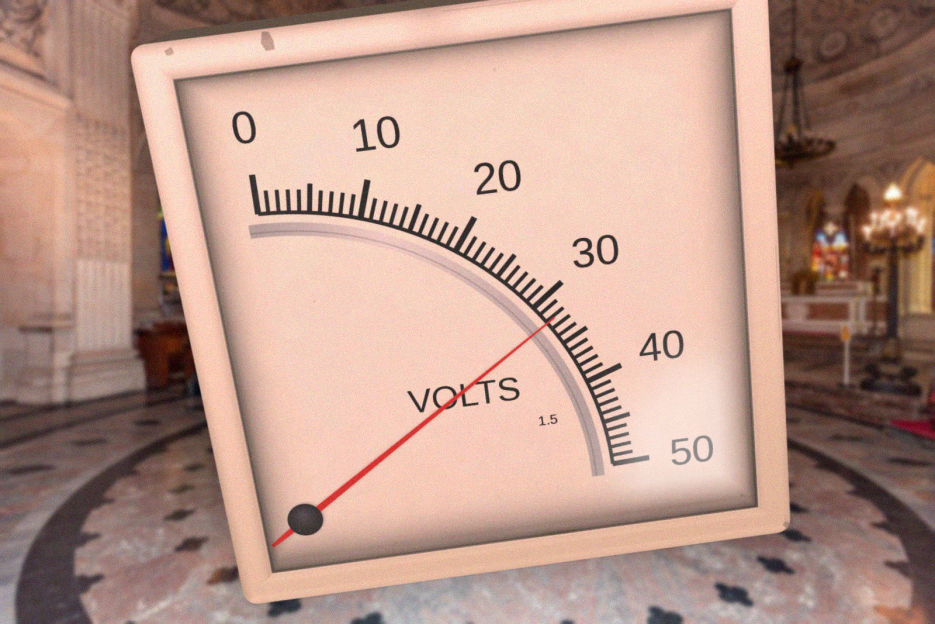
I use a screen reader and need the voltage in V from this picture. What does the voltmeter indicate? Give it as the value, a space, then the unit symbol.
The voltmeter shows 32 V
